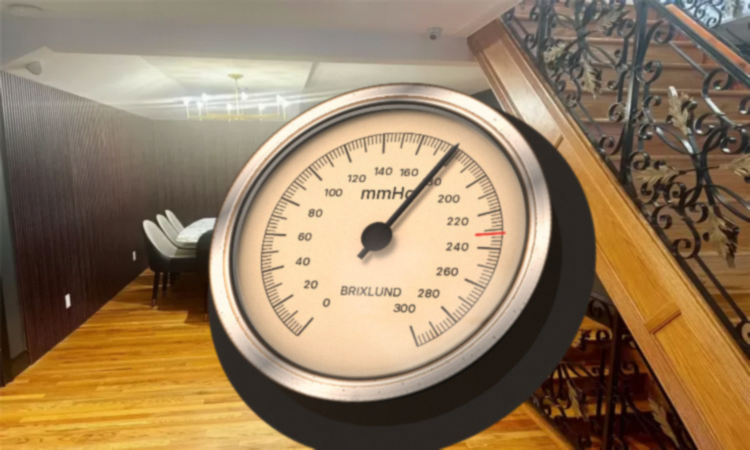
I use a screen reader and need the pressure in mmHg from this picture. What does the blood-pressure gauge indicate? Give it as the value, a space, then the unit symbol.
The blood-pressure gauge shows 180 mmHg
